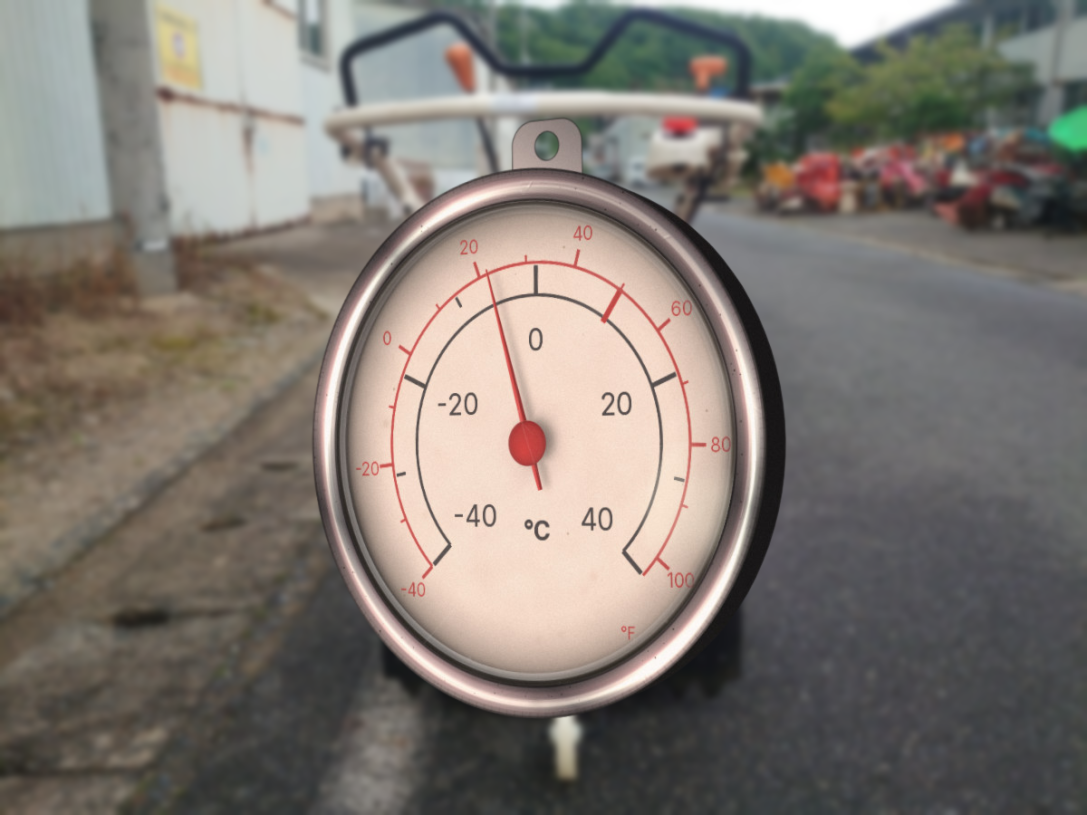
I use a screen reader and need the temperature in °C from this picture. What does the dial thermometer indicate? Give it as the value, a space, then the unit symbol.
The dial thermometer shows -5 °C
